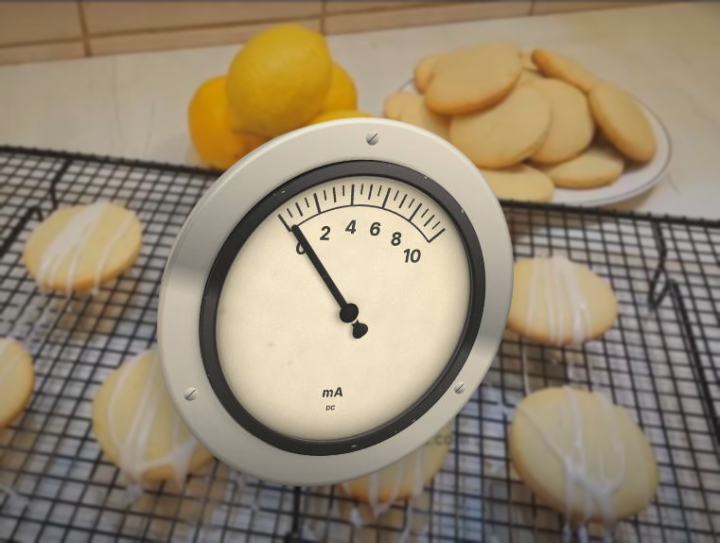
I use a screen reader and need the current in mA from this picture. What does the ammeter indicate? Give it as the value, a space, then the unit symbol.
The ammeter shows 0.25 mA
